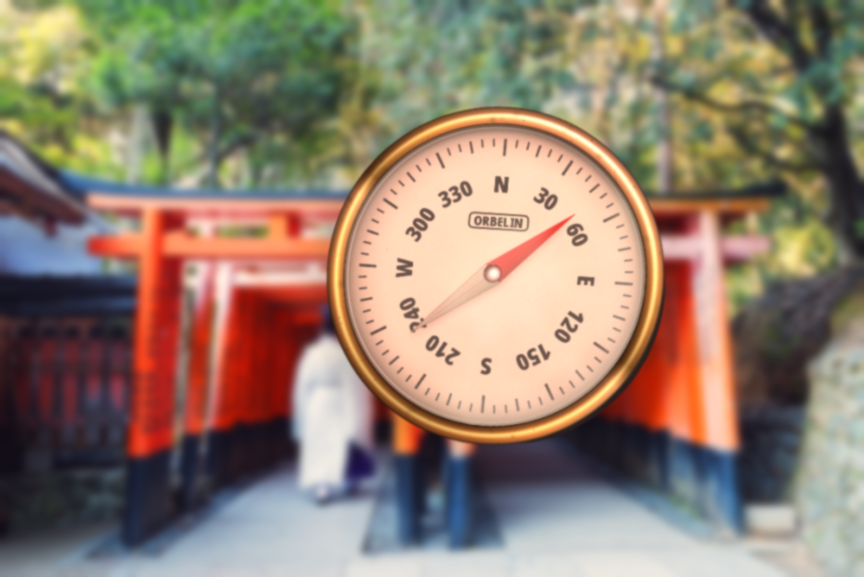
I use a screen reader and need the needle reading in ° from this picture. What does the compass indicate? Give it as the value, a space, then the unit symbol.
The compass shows 50 °
